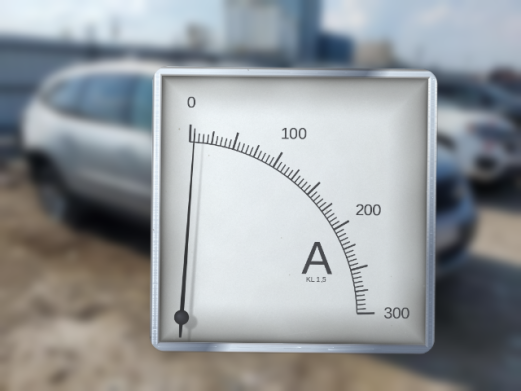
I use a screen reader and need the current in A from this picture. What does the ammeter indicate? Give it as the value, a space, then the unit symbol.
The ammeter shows 5 A
